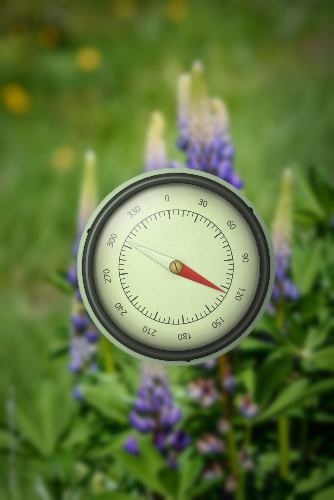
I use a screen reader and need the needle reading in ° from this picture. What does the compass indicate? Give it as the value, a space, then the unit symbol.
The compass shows 125 °
